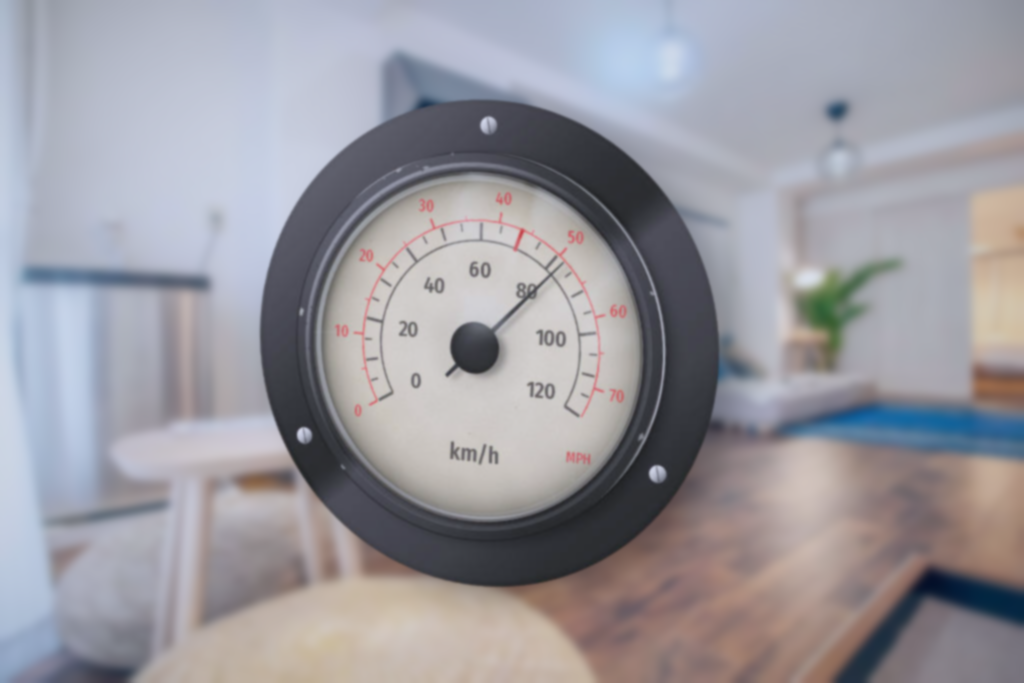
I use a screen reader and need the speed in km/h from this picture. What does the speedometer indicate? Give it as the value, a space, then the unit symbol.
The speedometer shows 82.5 km/h
